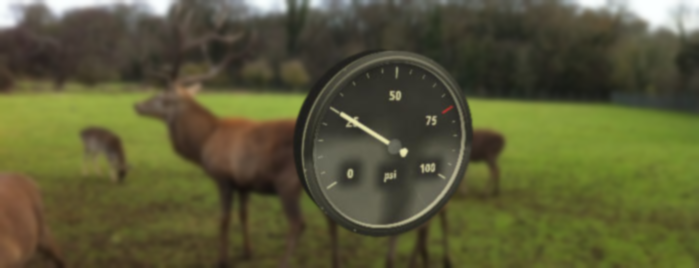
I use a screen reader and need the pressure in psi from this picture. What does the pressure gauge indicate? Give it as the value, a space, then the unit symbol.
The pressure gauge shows 25 psi
